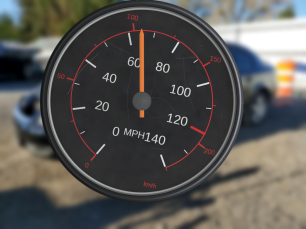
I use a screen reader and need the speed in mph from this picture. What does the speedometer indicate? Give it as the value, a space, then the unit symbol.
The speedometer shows 65 mph
